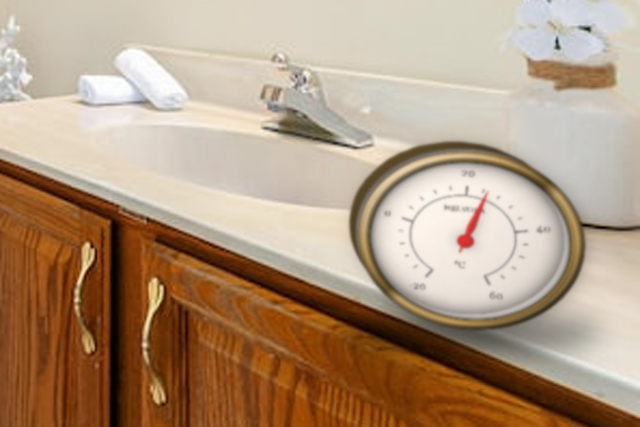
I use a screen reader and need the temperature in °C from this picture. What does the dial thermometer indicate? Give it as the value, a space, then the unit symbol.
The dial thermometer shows 24 °C
